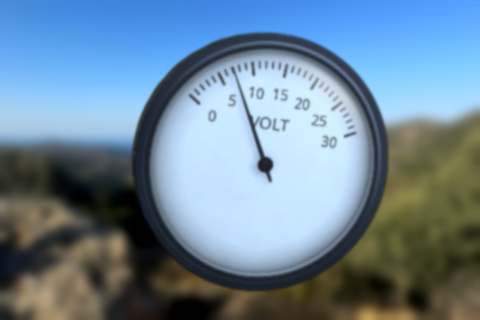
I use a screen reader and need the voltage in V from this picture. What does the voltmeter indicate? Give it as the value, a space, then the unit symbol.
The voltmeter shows 7 V
